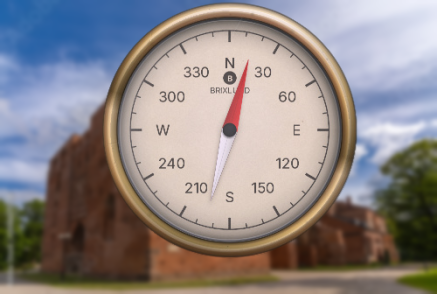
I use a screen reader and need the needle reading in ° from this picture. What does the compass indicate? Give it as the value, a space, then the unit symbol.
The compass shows 15 °
